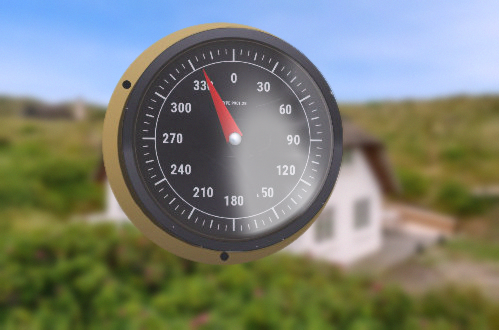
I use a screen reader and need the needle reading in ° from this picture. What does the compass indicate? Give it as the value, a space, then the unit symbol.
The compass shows 335 °
